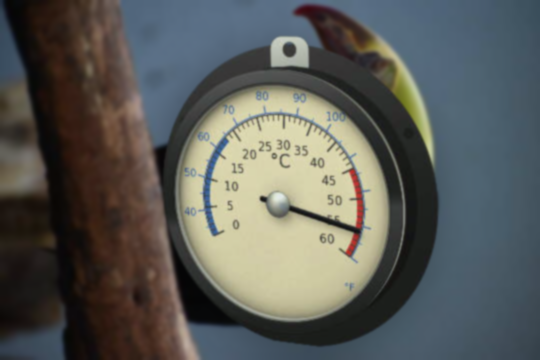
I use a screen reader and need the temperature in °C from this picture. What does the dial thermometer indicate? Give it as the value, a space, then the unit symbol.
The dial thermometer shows 55 °C
